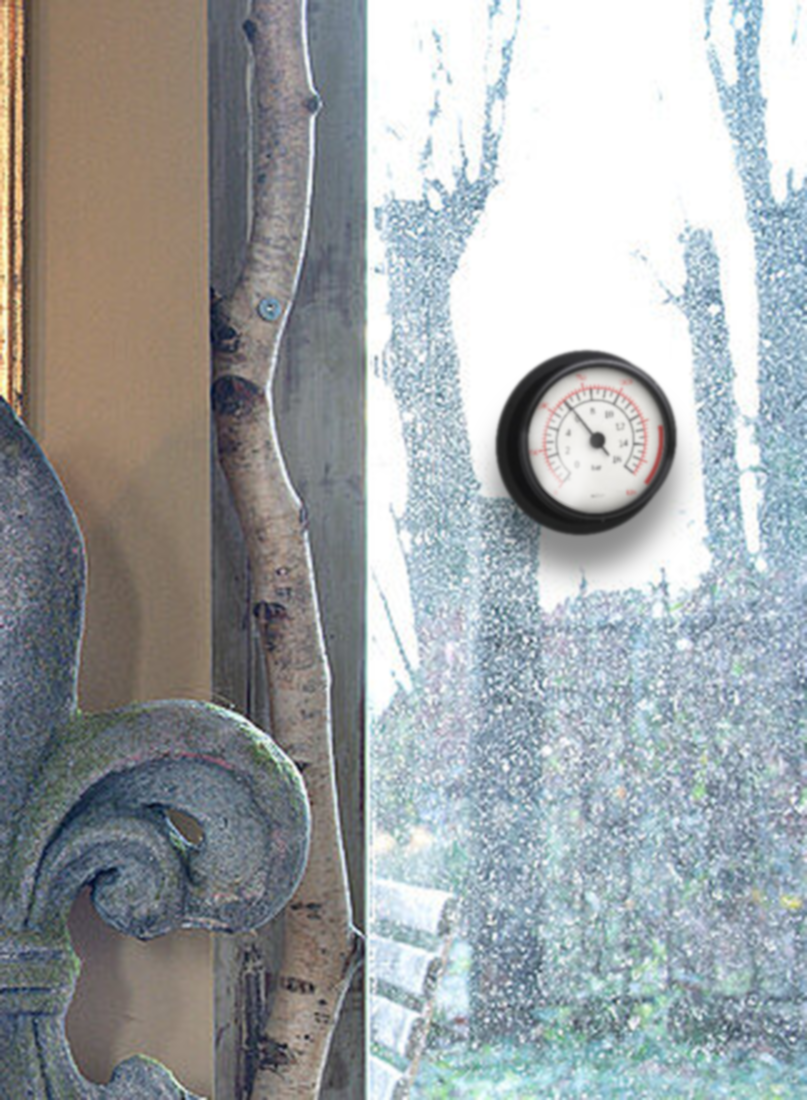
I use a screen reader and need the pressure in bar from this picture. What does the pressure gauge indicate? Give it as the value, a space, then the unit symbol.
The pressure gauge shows 6 bar
